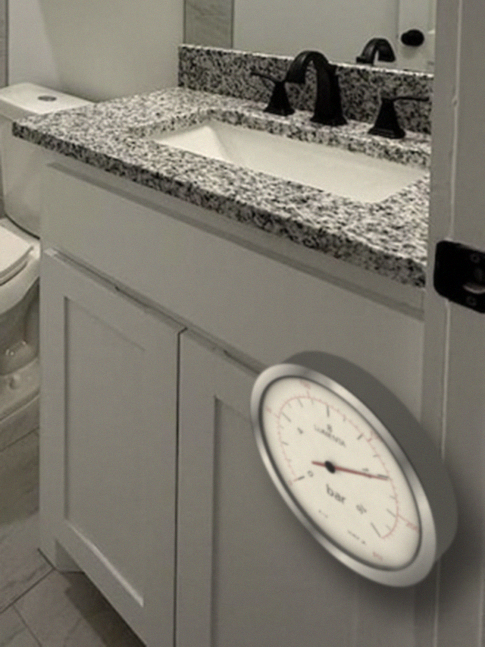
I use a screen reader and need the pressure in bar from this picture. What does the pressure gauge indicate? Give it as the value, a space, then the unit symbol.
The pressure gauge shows 12 bar
